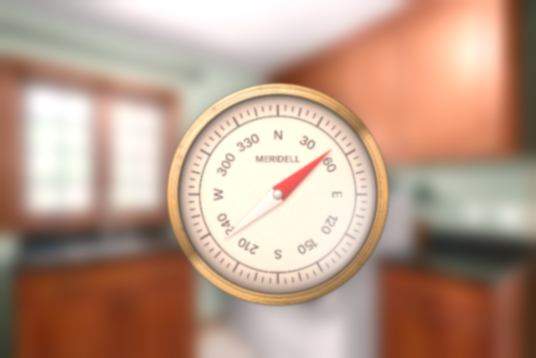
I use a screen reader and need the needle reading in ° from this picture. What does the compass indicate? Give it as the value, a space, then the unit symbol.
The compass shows 50 °
